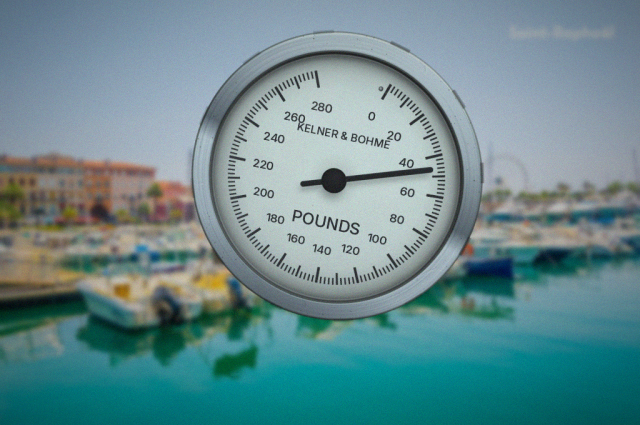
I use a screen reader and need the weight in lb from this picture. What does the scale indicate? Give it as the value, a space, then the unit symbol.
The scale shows 46 lb
